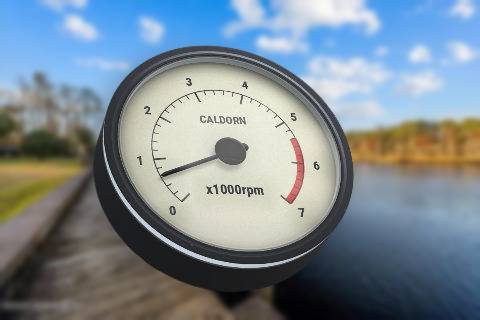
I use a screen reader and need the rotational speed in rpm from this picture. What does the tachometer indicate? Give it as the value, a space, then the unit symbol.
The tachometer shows 600 rpm
